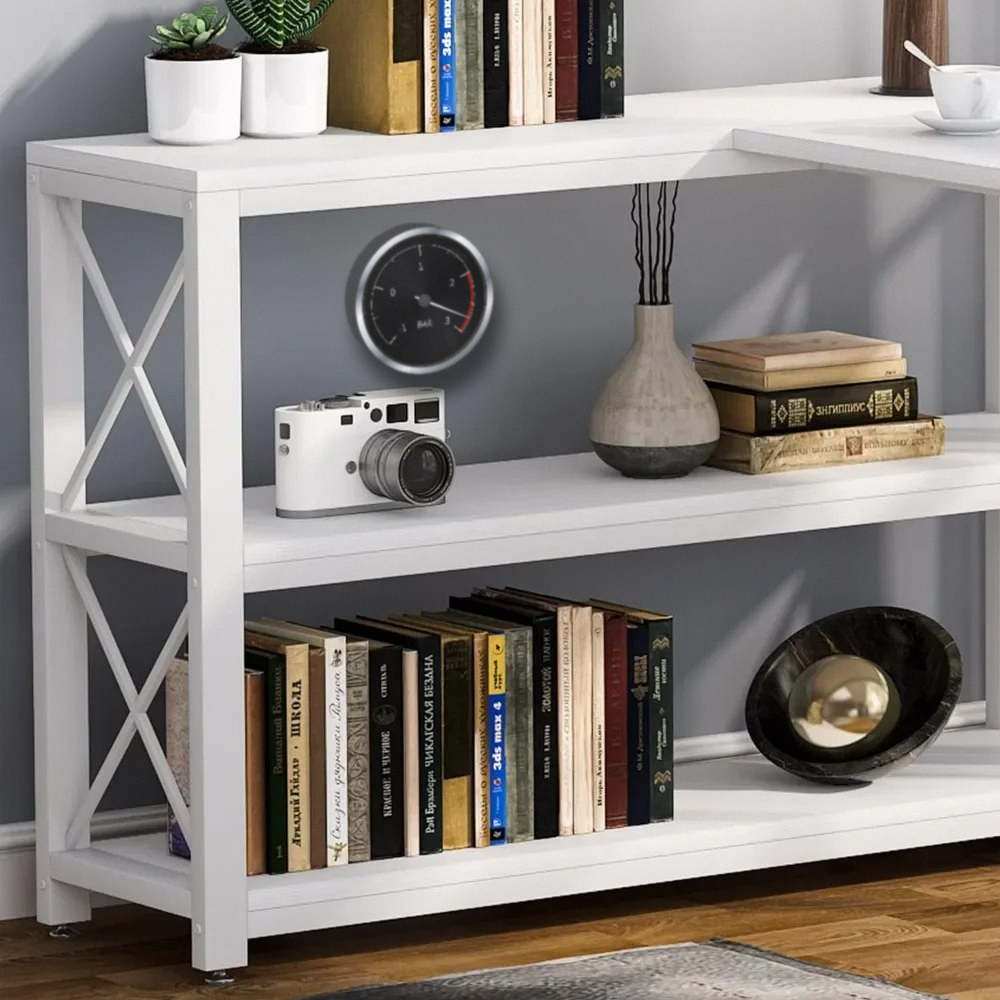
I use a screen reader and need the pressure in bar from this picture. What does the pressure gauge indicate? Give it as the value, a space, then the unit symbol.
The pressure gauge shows 2.75 bar
